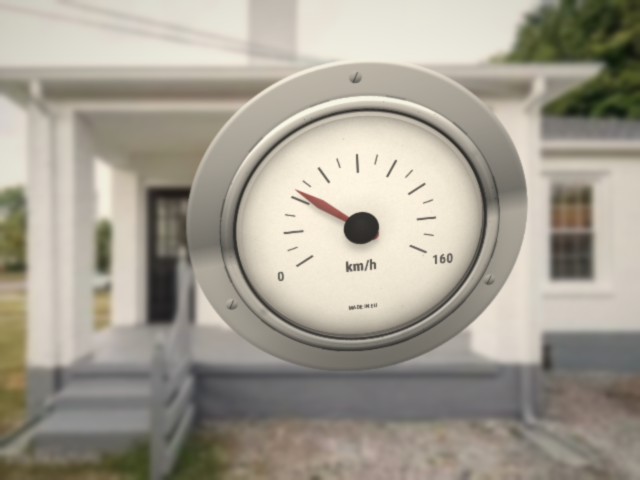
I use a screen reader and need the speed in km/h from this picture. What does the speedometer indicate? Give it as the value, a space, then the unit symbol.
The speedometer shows 45 km/h
